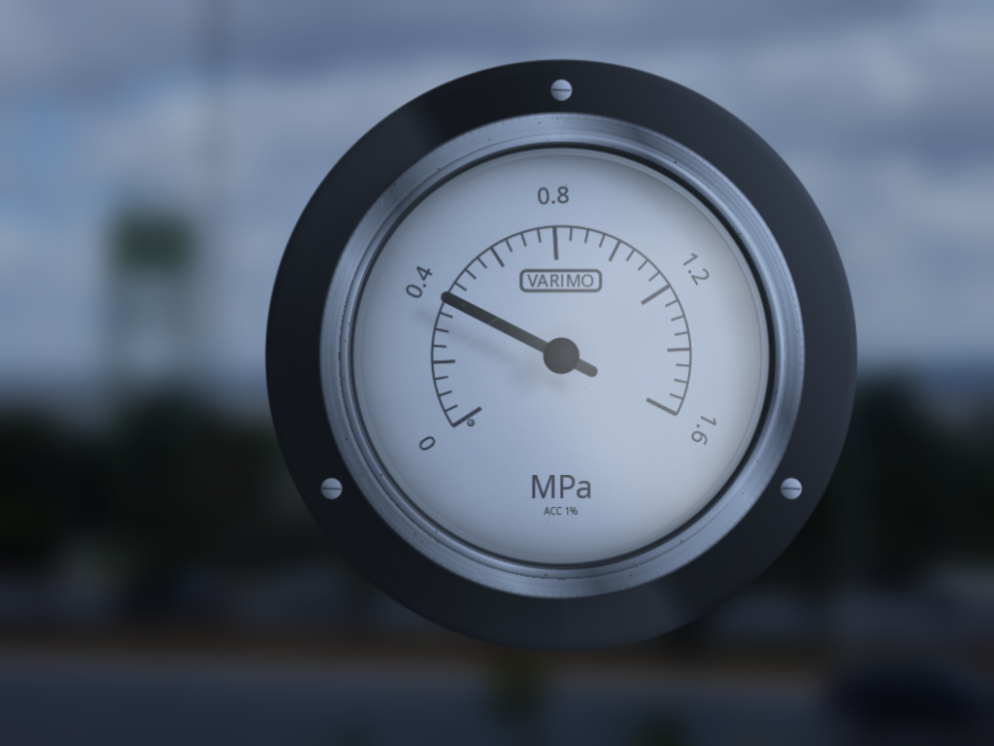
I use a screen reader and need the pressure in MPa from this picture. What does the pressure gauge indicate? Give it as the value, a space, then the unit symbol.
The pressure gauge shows 0.4 MPa
